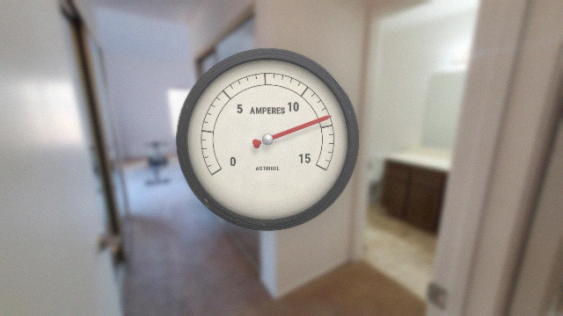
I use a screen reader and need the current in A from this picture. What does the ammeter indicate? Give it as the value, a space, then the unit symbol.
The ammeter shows 12 A
